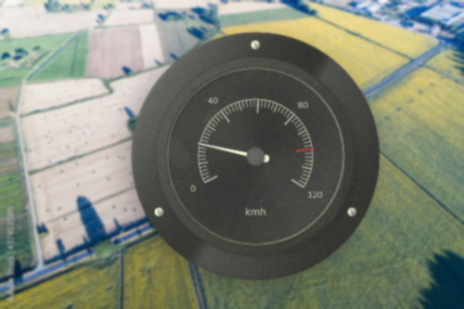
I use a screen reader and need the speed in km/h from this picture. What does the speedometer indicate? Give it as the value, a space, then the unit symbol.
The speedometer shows 20 km/h
